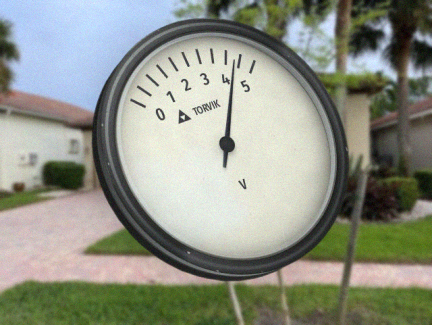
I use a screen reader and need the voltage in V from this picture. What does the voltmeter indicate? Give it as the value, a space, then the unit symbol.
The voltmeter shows 4.25 V
